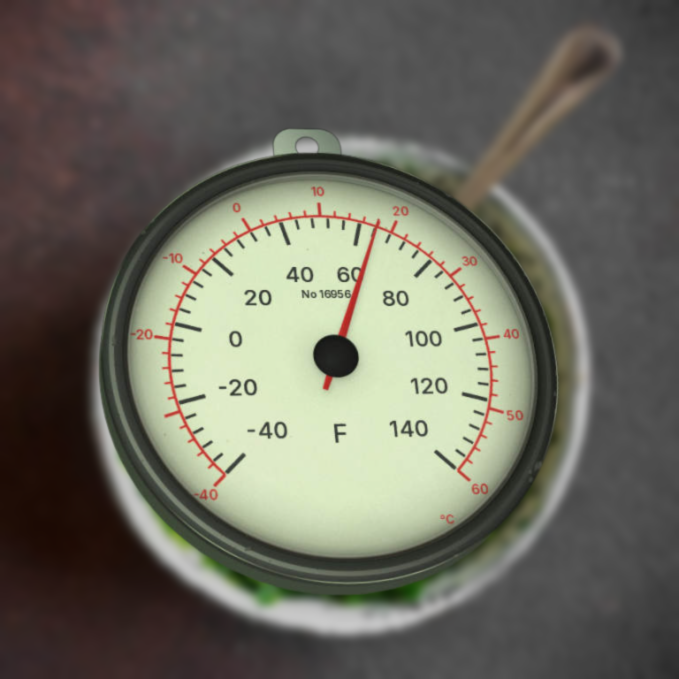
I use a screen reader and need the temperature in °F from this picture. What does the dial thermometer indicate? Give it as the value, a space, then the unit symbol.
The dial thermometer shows 64 °F
